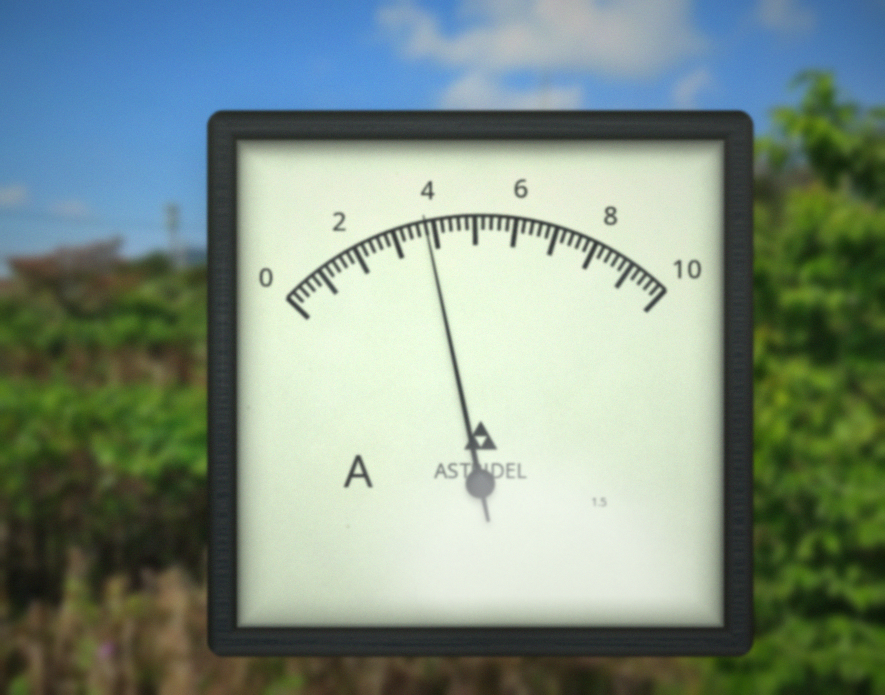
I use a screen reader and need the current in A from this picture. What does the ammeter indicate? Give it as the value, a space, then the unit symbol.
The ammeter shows 3.8 A
